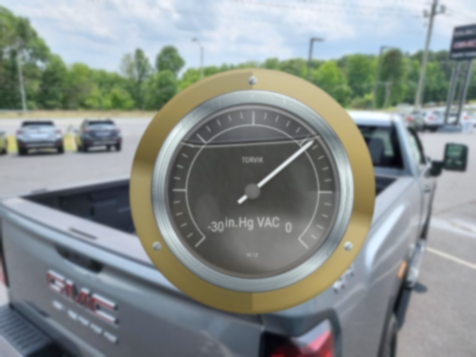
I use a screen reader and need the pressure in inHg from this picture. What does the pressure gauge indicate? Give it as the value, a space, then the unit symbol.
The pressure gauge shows -9.5 inHg
